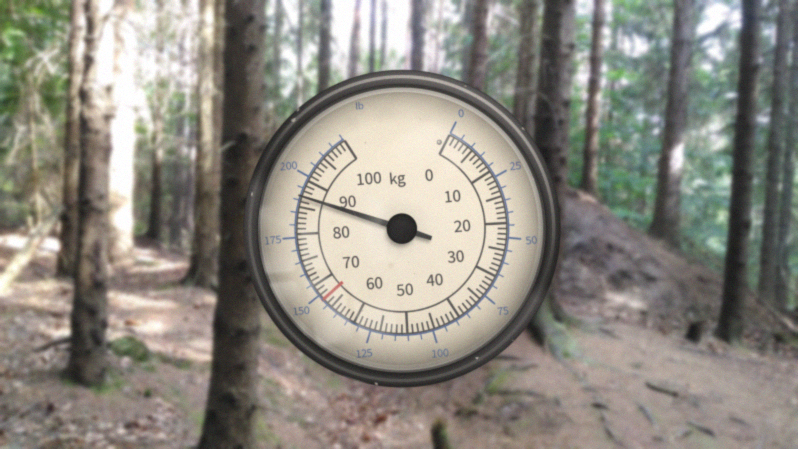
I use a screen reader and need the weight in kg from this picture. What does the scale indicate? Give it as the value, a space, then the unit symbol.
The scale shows 87 kg
